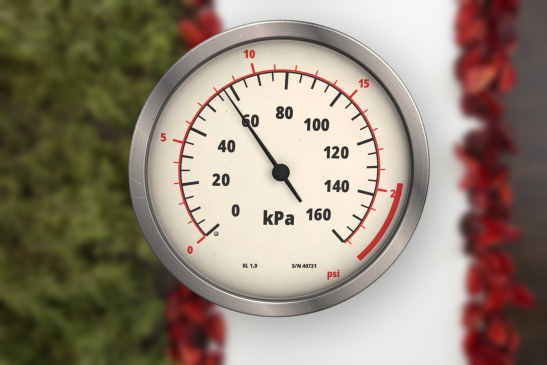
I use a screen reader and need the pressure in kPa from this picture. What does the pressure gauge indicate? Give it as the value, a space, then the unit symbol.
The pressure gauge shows 57.5 kPa
